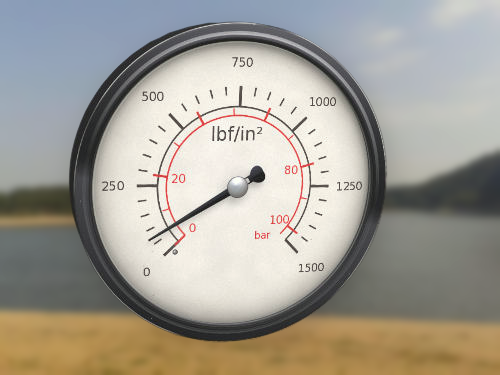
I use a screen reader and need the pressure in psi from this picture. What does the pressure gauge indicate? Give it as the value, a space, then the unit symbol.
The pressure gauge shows 75 psi
